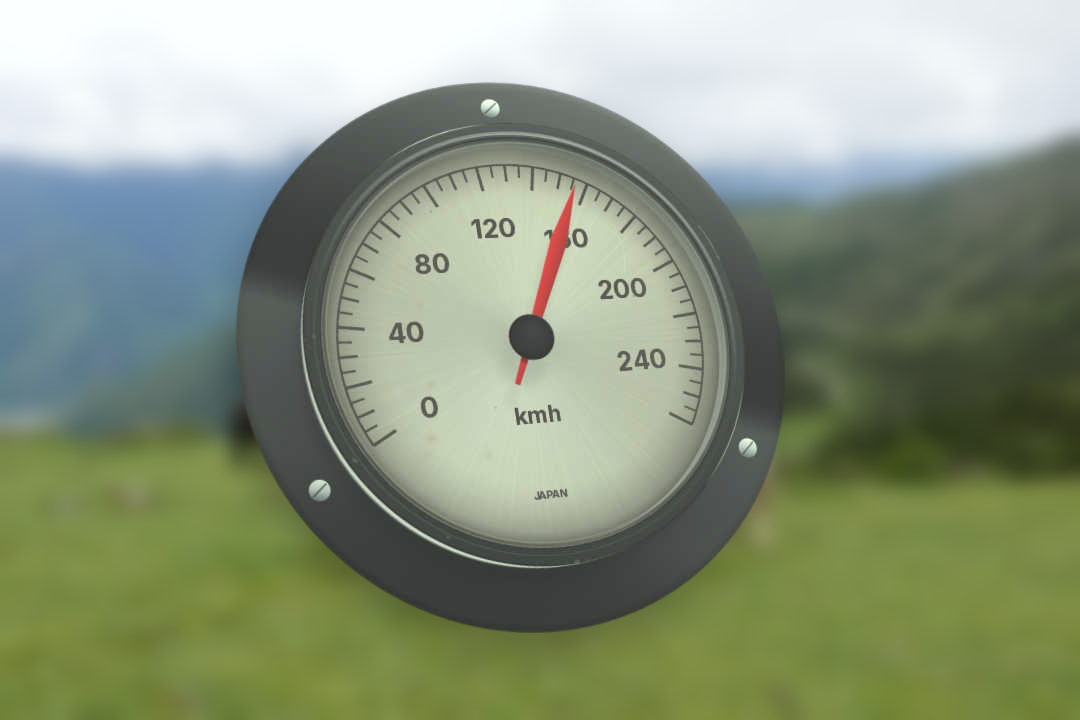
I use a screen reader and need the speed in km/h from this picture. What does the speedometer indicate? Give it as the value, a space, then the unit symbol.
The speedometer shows 155 km/h
